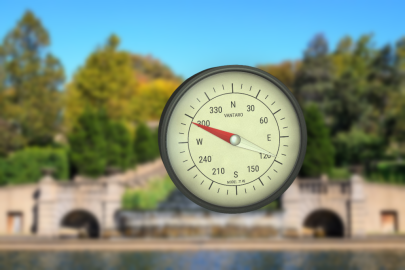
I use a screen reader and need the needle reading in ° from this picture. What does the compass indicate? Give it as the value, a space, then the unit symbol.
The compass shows 295 °
